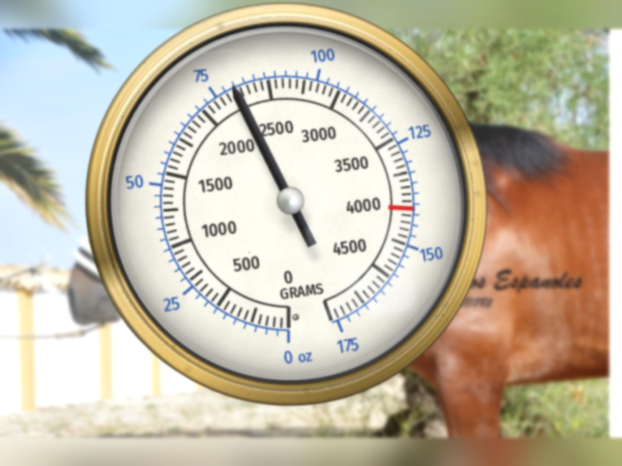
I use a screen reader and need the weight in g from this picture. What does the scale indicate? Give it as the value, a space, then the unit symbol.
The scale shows 2250 g
